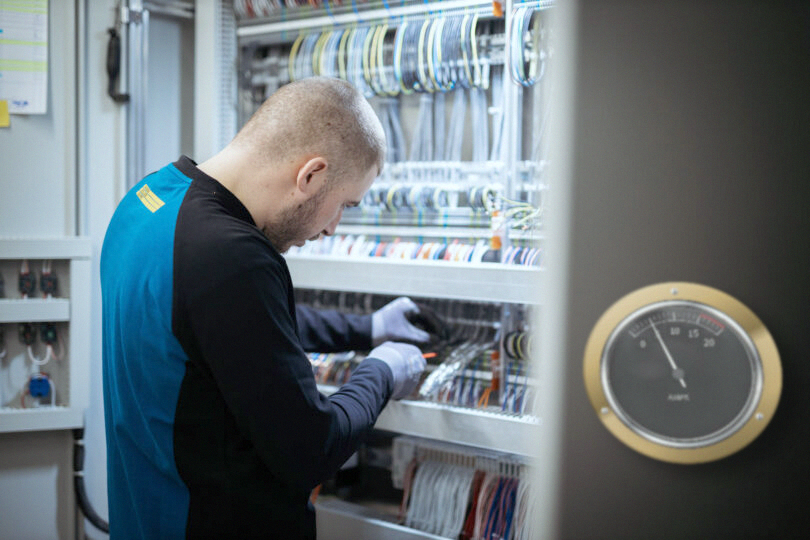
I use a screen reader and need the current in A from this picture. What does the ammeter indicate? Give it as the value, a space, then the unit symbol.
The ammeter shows 5 A
